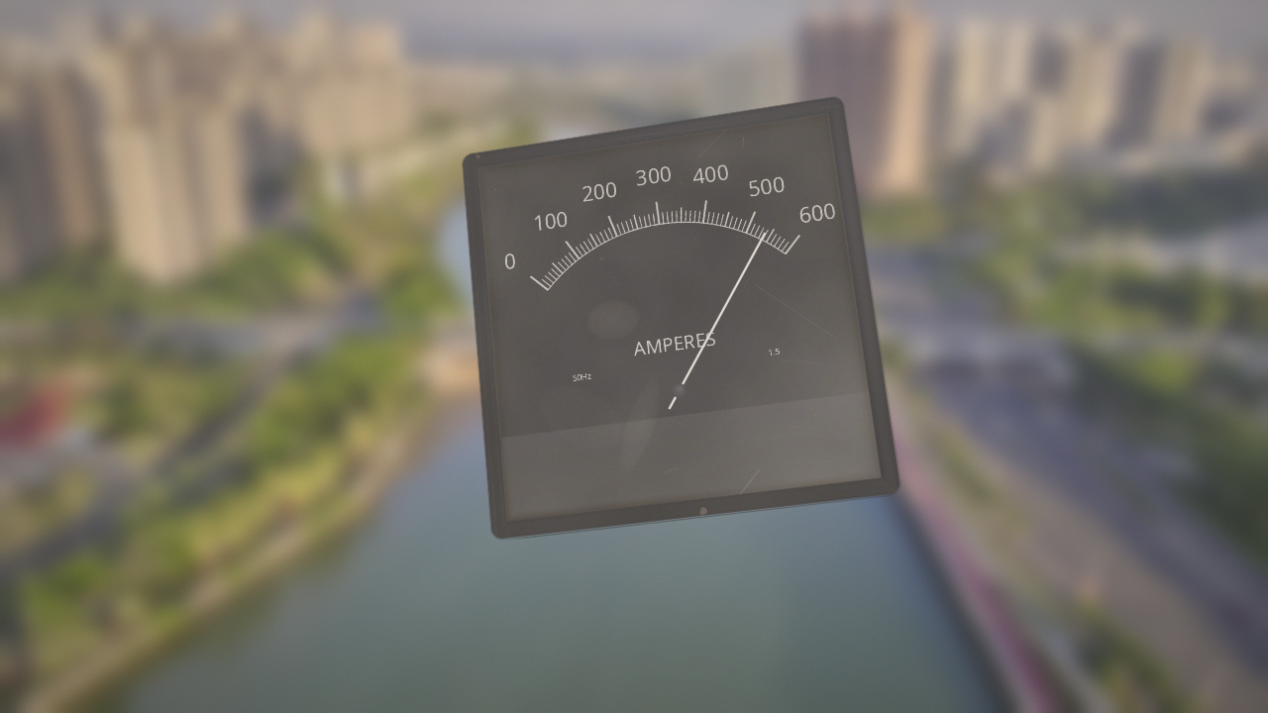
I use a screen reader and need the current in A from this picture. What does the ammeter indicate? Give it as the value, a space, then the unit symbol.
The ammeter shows 540 A
